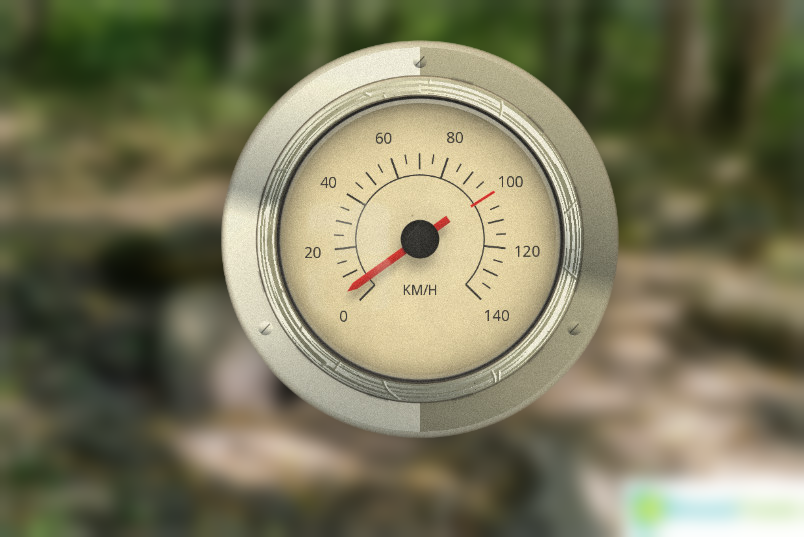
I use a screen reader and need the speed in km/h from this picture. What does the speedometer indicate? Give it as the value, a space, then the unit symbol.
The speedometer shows 5 km/h
